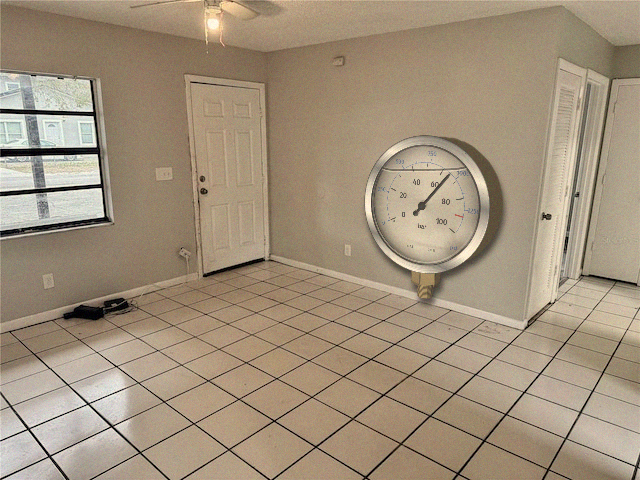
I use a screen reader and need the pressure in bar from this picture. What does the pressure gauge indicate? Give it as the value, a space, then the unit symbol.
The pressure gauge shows 65 bar
